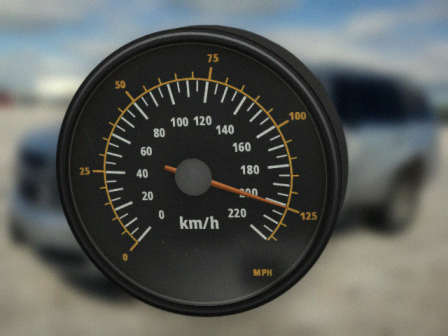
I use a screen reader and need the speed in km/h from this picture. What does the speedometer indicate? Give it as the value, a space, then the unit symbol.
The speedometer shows 200 km/h
